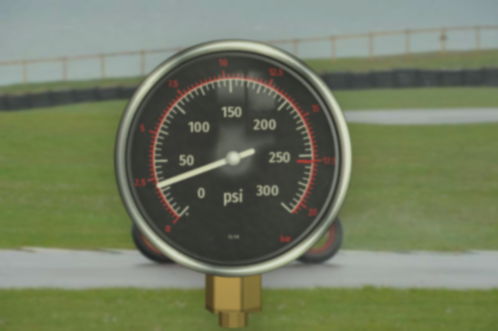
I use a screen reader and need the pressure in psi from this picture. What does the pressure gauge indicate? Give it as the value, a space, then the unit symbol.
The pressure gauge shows 30 psi
